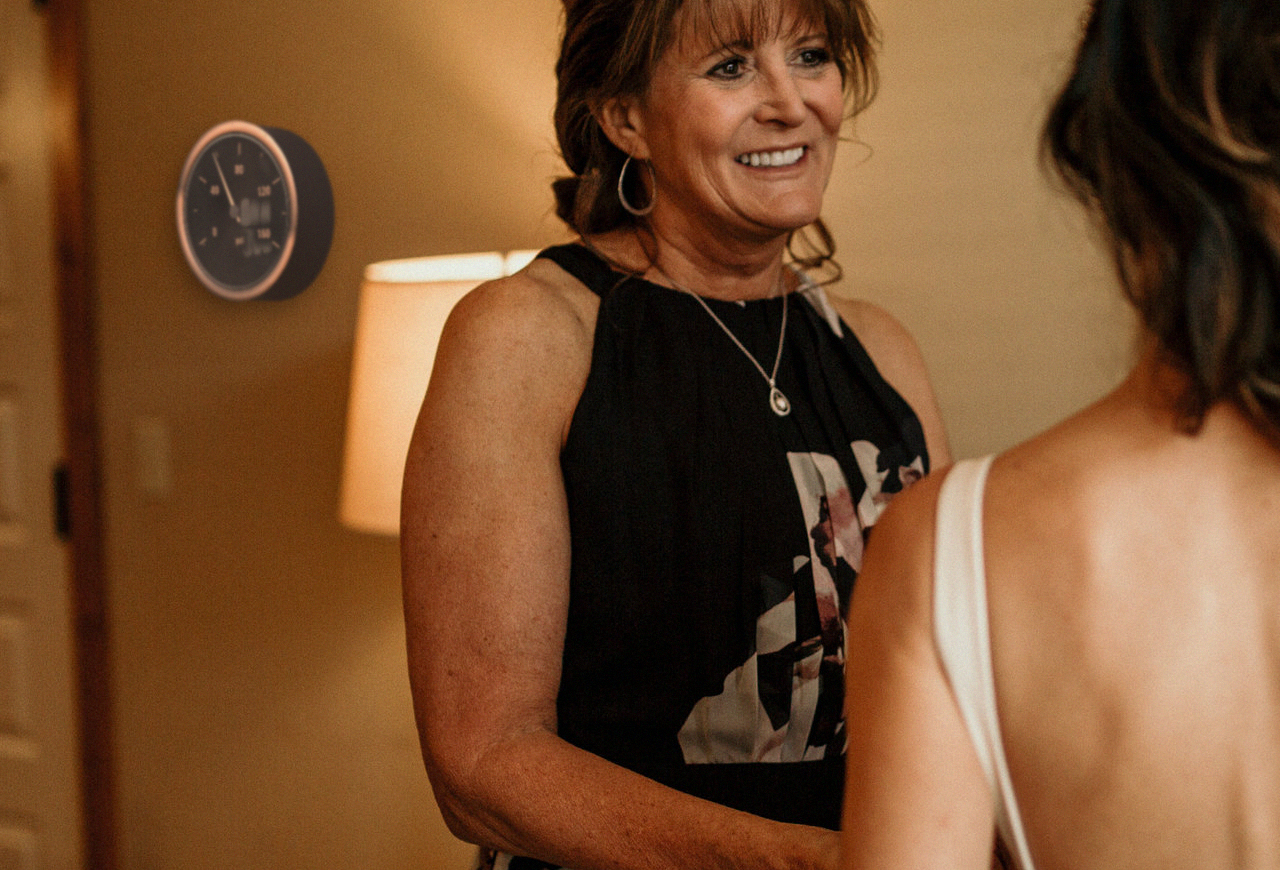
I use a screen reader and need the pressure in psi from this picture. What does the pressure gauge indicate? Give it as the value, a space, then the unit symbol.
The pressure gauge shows 60 psi
